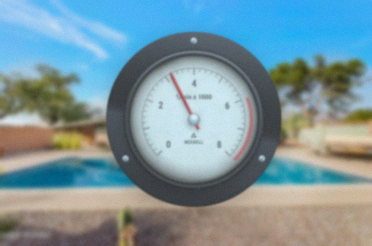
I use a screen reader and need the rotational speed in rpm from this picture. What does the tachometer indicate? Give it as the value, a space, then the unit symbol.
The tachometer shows 3200 rpm
